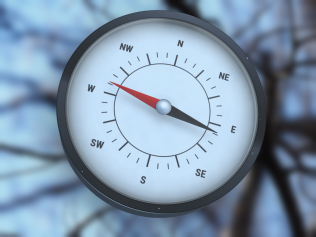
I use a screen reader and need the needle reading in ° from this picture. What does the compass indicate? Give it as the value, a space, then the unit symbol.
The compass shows 280 °
